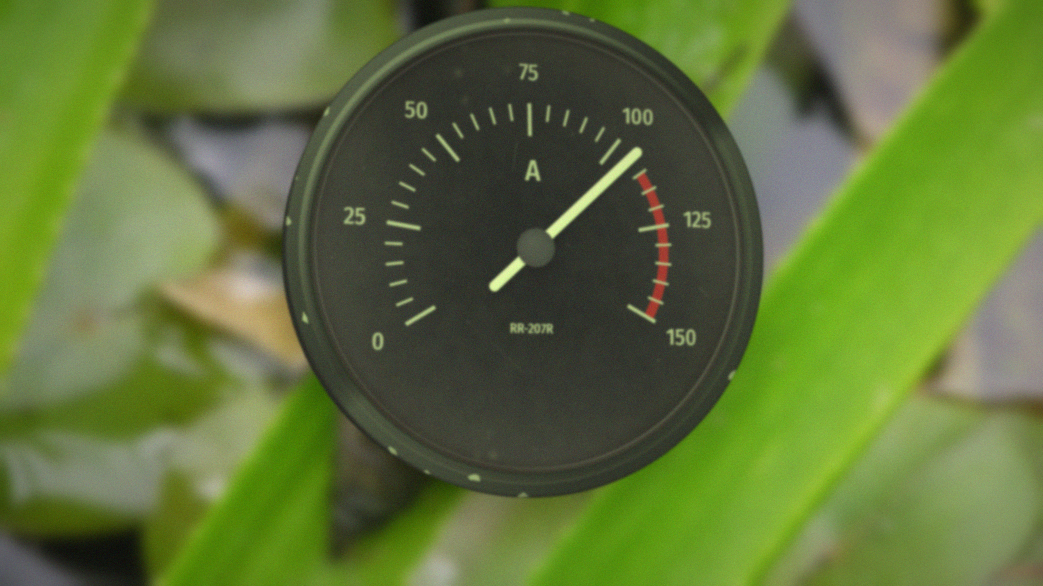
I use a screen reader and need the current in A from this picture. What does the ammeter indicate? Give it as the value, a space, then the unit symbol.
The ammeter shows 105 A
